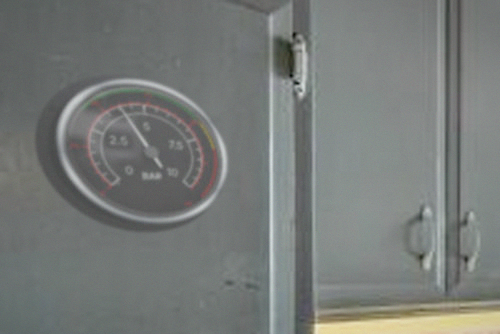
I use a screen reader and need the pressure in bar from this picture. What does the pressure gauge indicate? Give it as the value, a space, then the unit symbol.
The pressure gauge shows 4 bar
